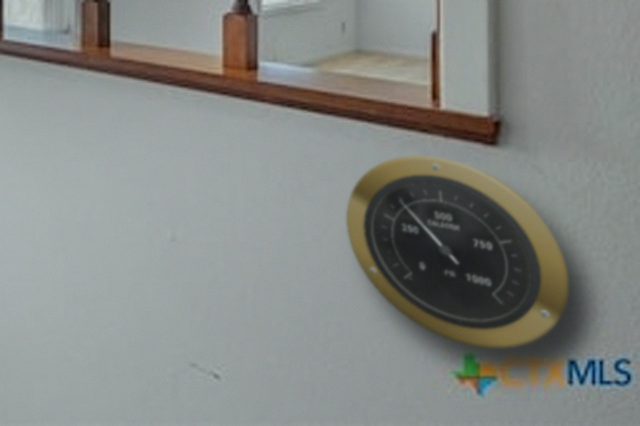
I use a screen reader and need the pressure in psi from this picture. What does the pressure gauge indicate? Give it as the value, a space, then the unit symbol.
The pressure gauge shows 350 psi
